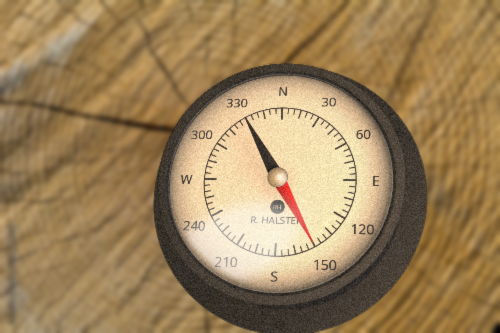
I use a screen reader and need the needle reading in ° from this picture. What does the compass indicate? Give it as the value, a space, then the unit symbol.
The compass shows 150 °
